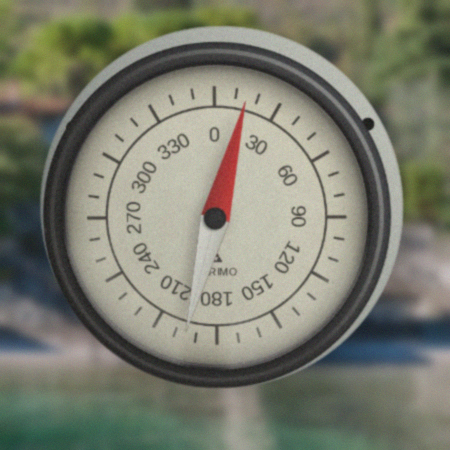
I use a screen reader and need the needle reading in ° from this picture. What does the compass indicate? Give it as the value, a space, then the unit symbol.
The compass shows 15 °
